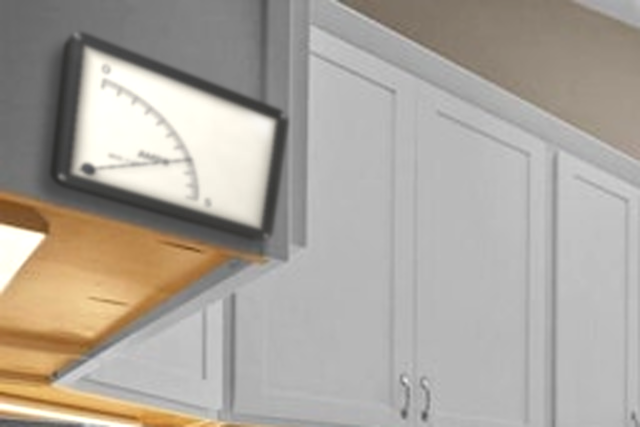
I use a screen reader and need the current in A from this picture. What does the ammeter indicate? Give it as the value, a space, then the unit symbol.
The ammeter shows 3.5 A
